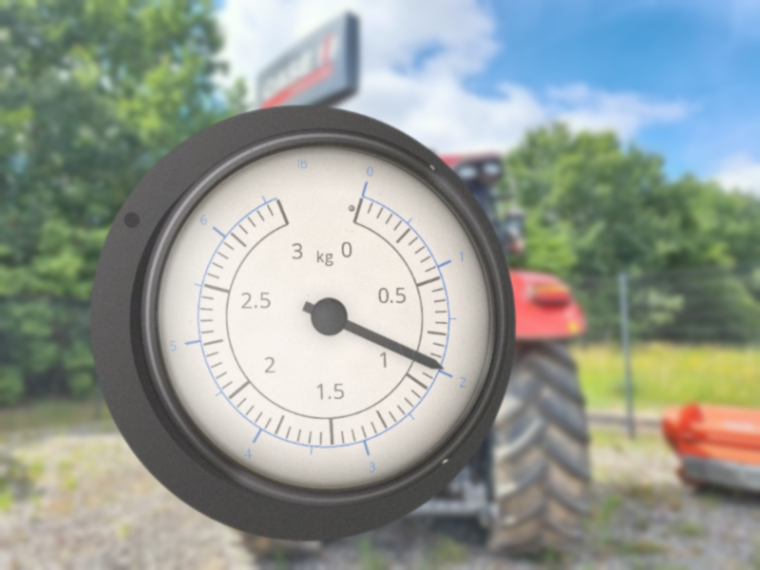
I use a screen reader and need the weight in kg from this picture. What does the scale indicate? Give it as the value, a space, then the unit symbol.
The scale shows 0.9 kg
